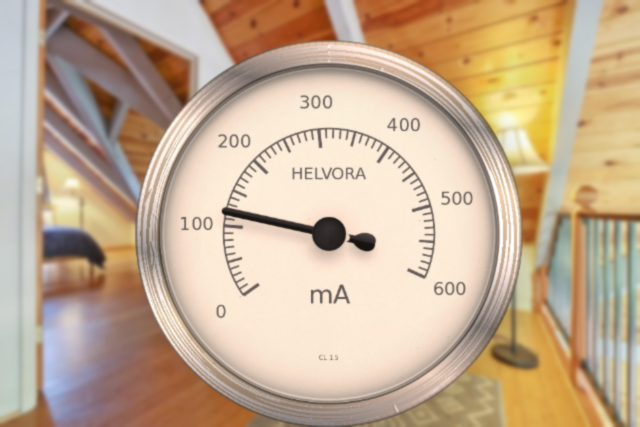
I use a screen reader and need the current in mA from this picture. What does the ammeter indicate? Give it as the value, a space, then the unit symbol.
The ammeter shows 120 mA
